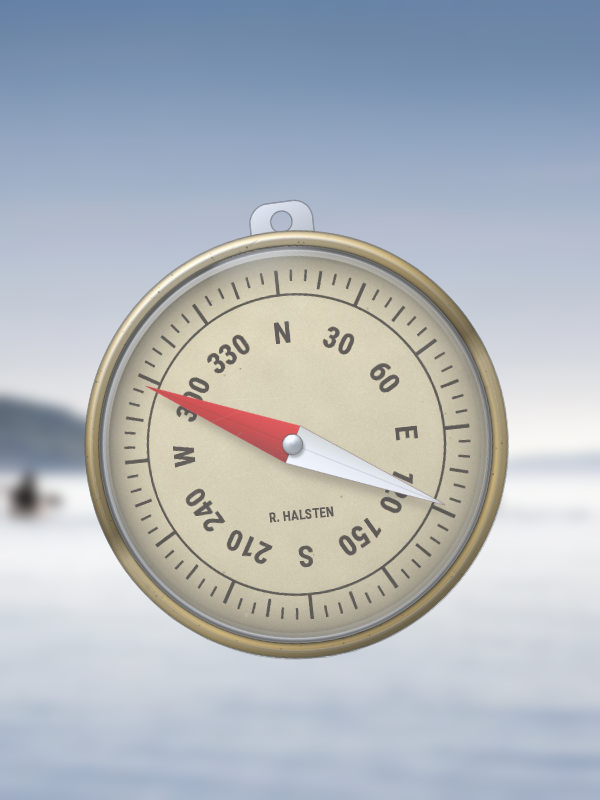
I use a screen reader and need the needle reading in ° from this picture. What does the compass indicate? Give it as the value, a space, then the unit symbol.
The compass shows 297.5 °
